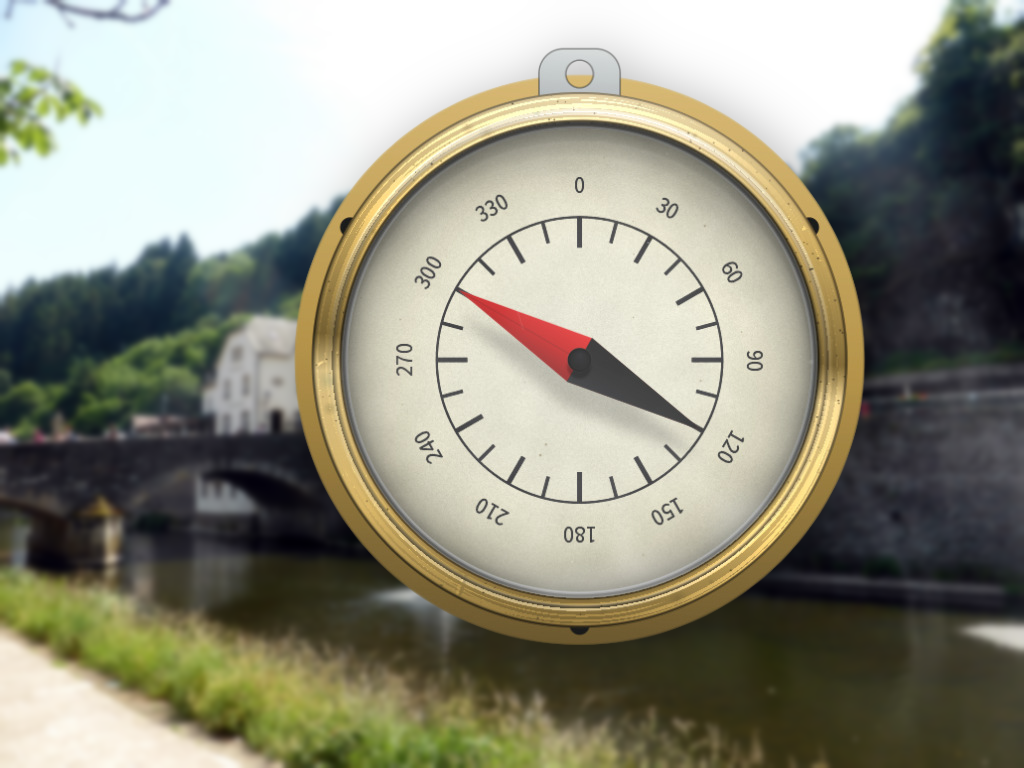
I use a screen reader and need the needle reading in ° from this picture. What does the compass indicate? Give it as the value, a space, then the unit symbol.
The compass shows 300 °
